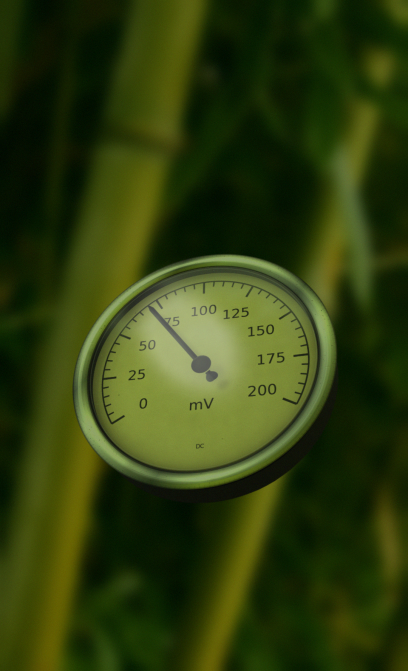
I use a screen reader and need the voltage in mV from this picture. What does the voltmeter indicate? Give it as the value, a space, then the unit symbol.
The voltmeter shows 70 mV
